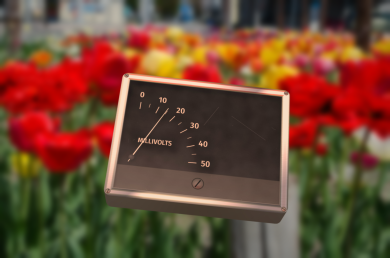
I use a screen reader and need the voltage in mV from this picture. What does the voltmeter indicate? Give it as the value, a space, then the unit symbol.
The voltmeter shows 15 mV
